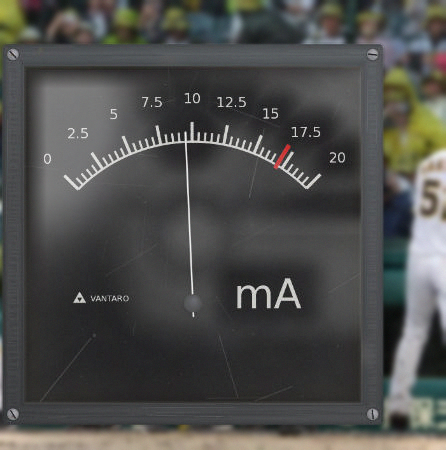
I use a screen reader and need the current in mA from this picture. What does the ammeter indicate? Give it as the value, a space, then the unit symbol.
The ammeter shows 9.5 mA
